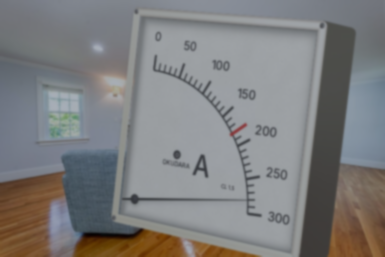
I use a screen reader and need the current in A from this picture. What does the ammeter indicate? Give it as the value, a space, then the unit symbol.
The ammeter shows 280 A
